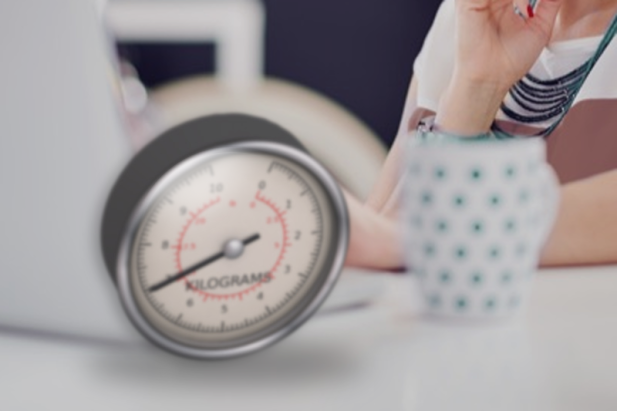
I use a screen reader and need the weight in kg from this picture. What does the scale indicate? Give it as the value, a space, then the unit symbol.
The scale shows 7 kg
